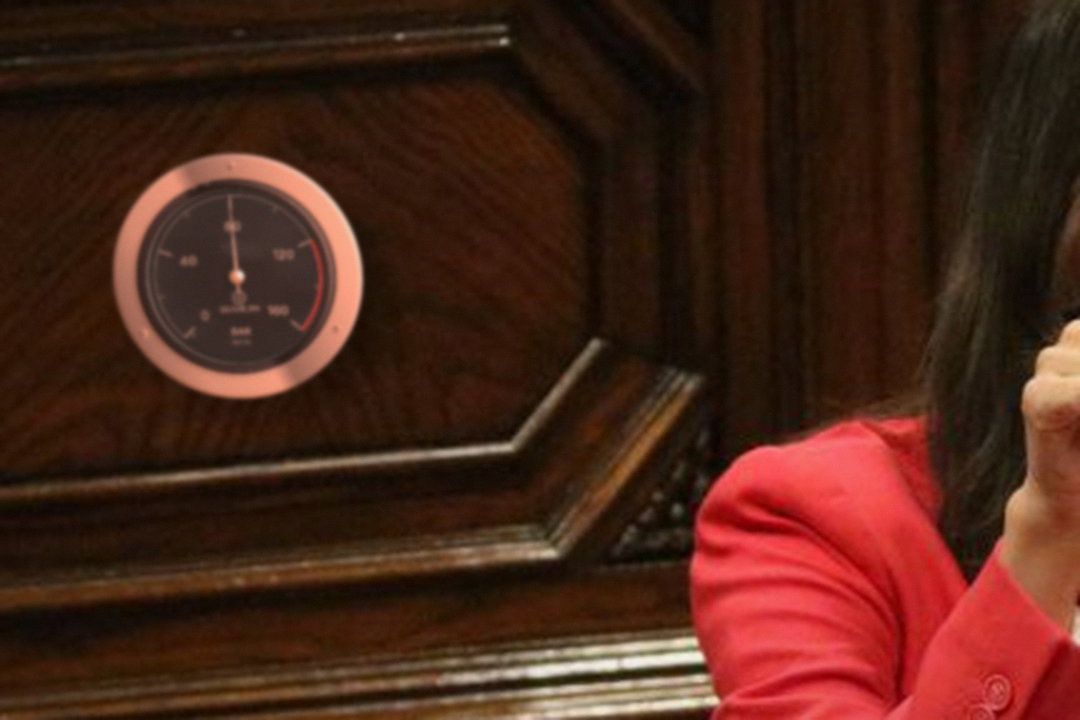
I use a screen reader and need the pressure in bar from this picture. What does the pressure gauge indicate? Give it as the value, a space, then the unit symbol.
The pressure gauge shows 80 bar
